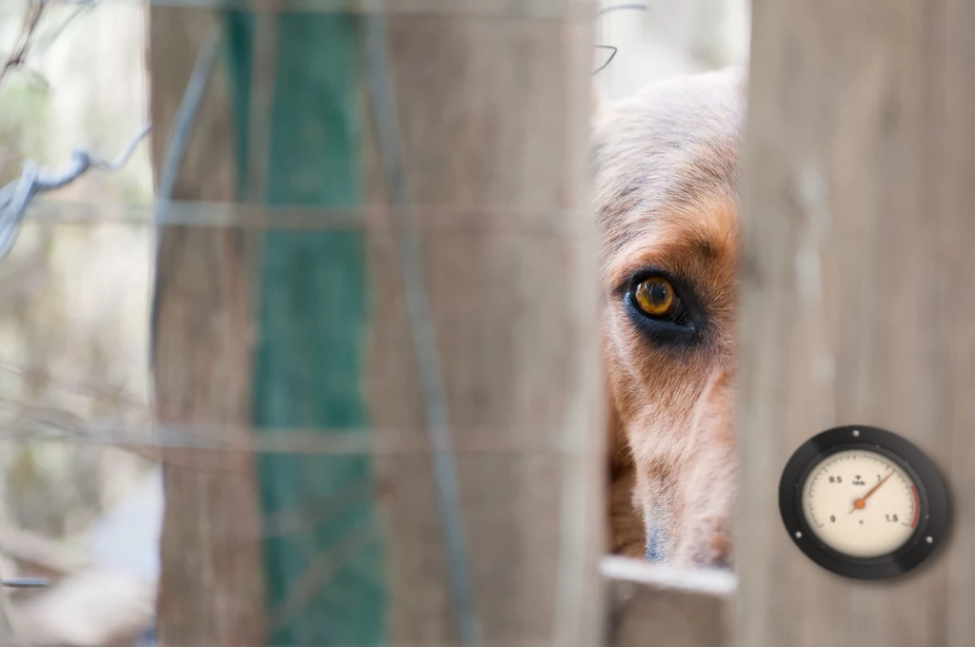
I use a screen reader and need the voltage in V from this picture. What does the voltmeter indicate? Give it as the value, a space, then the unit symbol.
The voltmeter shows 1.05 V
